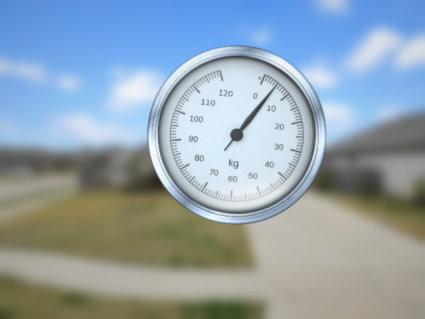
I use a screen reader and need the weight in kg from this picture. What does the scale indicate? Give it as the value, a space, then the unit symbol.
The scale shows 5 kg
